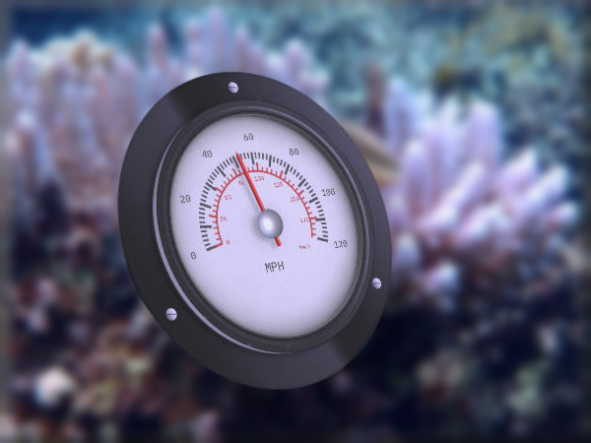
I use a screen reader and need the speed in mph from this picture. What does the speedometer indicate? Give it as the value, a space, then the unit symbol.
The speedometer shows 50 mph
